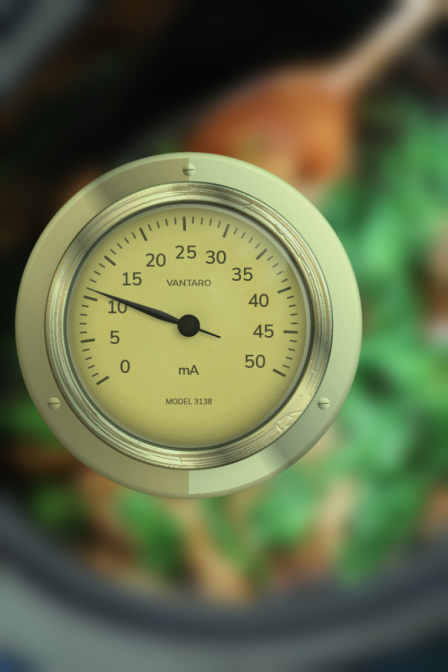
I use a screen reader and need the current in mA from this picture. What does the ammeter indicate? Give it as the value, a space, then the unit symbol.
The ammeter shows 11 mA
